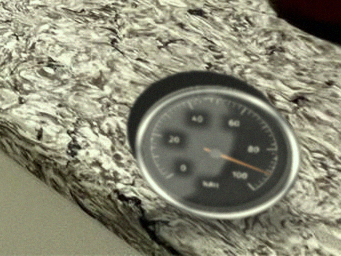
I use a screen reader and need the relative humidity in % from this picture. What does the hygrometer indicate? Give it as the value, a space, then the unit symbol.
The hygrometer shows 90 %
